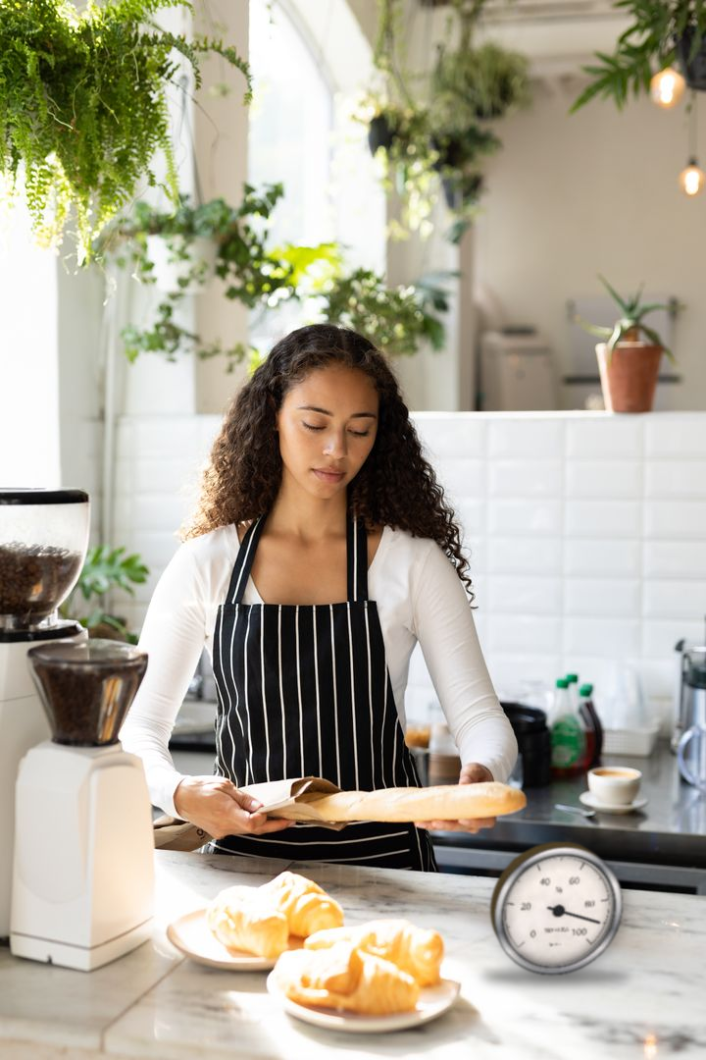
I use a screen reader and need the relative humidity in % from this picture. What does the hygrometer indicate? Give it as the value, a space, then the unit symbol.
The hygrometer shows 90 %
